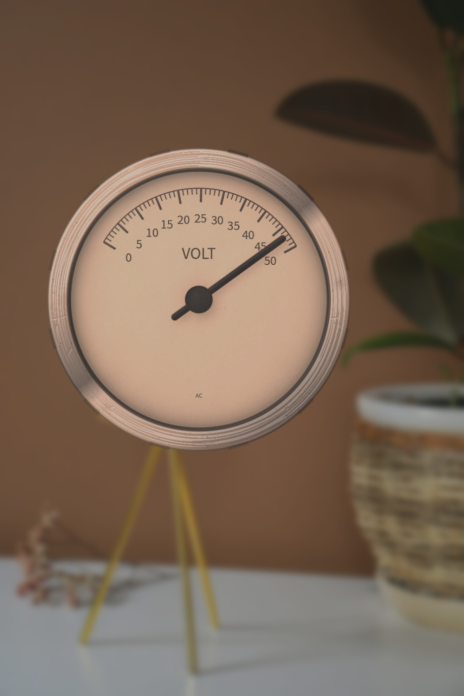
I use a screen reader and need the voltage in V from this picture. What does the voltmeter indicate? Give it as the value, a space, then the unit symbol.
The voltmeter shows 47 V
